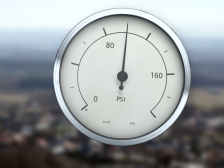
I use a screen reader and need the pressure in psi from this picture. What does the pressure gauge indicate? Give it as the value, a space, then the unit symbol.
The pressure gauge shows 100 psi
